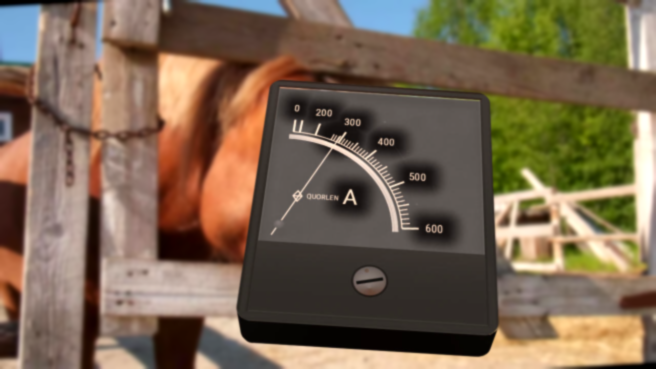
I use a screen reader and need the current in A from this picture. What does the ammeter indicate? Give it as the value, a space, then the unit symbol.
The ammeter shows 300 A
